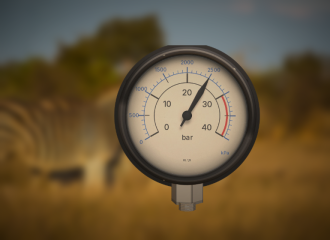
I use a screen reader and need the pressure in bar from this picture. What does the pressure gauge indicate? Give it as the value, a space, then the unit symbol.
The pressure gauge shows 25 bar
